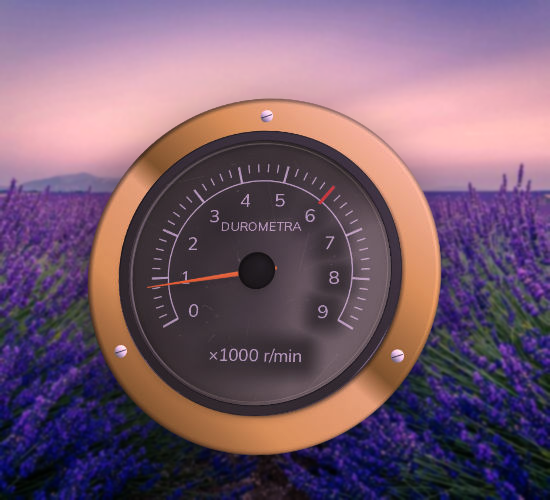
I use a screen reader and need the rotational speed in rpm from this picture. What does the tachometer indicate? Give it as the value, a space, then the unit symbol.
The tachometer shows 800 rpm
